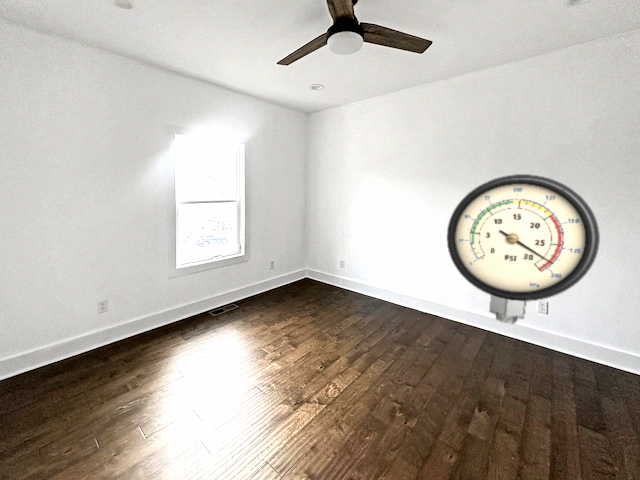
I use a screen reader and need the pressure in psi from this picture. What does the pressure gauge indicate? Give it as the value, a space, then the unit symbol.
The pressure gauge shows 28 psi
